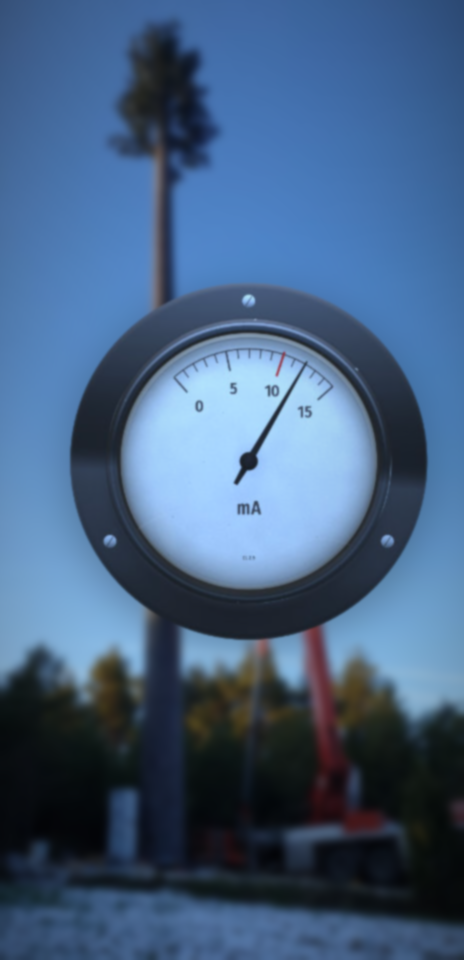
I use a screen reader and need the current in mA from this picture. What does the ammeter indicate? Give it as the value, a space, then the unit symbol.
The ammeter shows 12 mA
